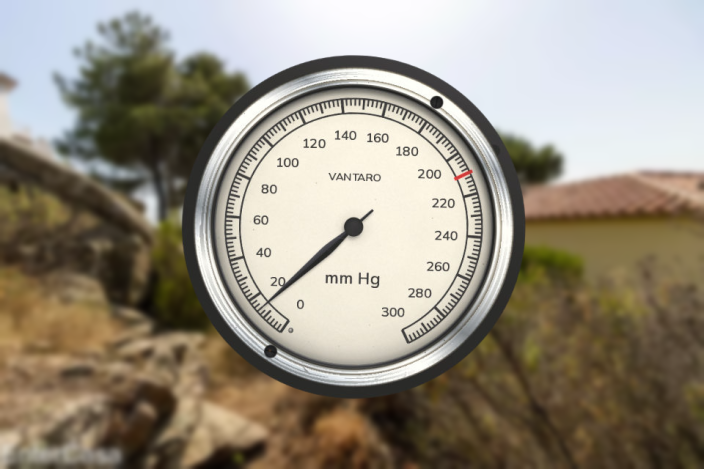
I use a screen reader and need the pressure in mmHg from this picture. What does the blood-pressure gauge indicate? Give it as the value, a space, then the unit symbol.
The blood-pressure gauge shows 14 mmHg
